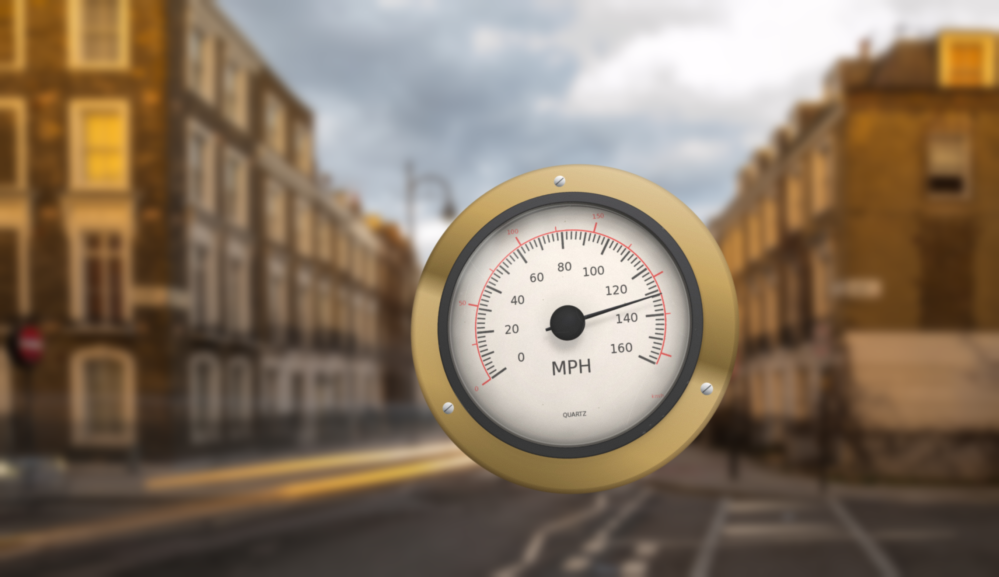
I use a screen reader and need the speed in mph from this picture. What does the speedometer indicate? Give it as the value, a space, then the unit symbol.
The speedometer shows 132 mph
